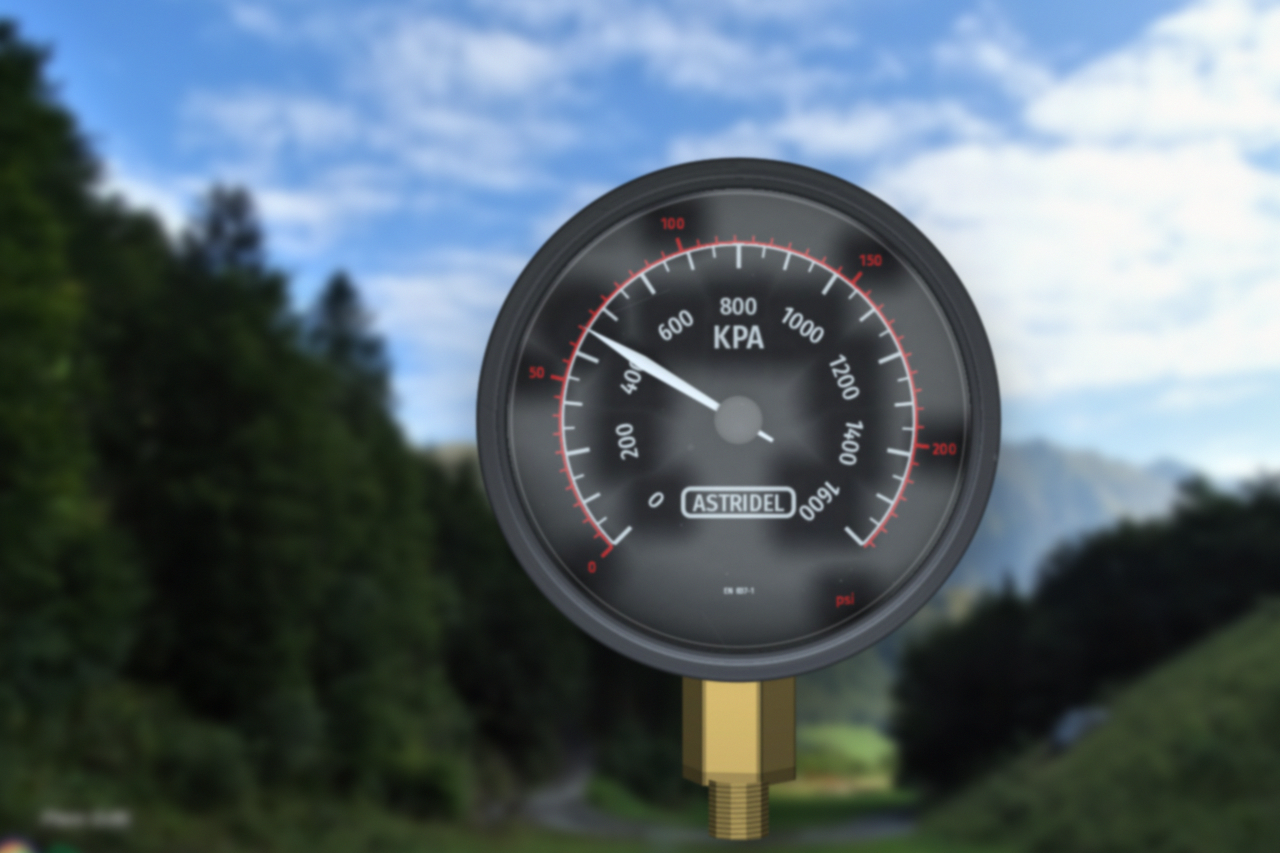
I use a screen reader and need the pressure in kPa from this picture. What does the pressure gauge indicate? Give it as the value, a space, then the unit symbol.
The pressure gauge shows 450 kPa
